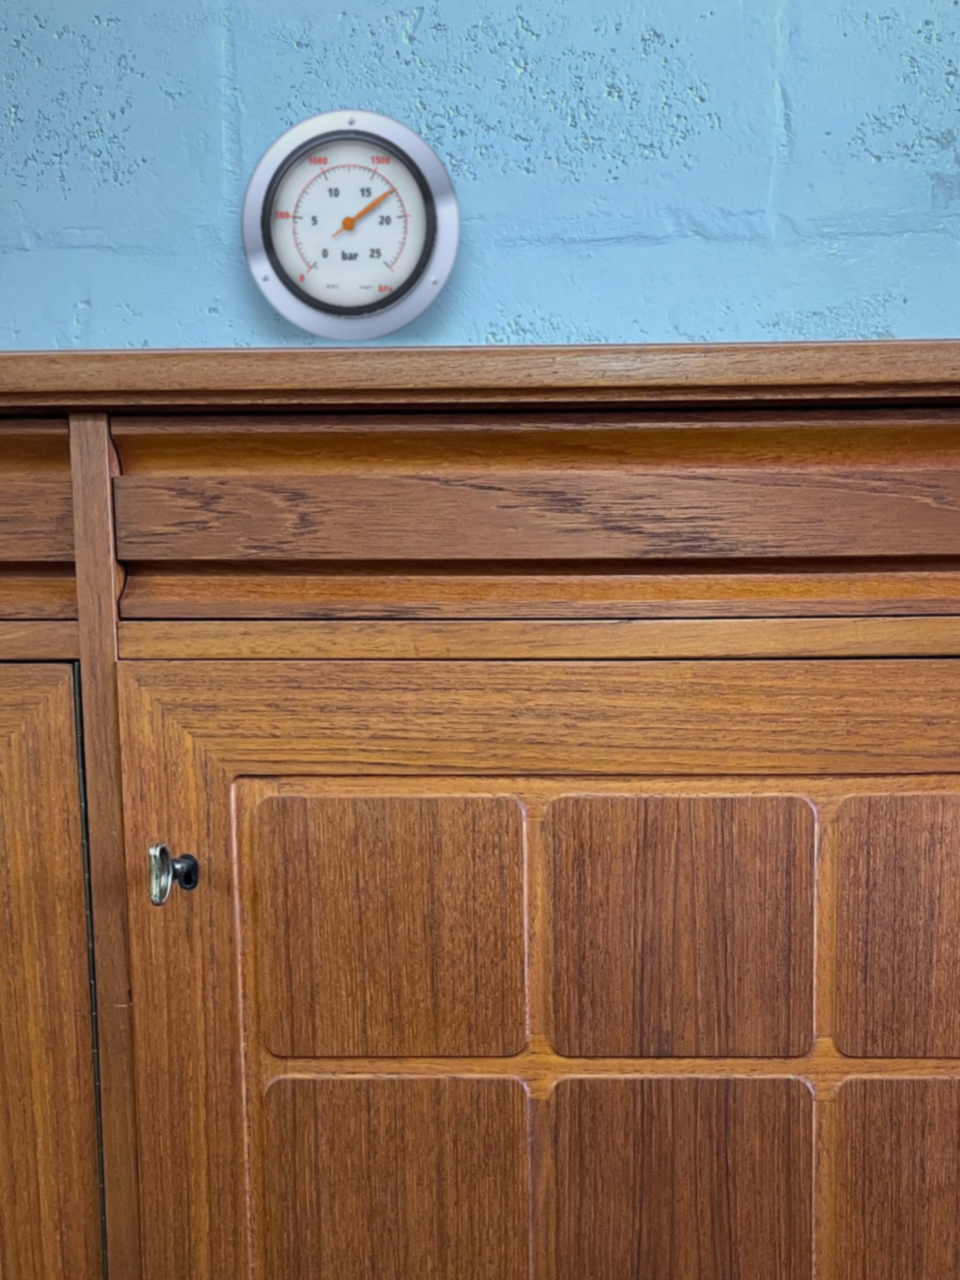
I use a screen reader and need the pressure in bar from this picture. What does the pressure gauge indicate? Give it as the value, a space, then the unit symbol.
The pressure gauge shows 17.5 bar
